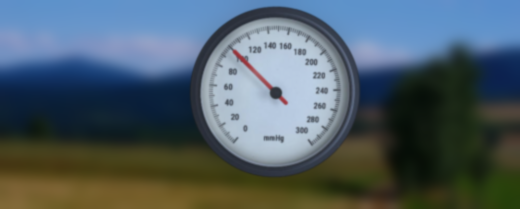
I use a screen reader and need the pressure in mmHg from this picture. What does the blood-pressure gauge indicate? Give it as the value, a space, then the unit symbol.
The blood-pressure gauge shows 100 mmHg
